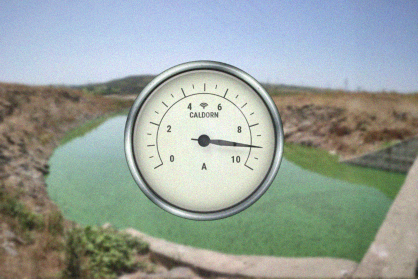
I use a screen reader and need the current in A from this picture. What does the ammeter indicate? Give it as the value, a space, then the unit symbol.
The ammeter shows 9 A
